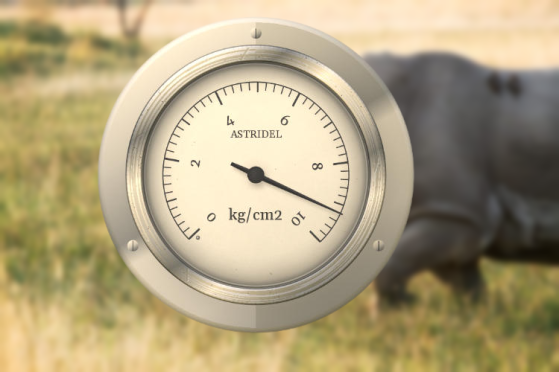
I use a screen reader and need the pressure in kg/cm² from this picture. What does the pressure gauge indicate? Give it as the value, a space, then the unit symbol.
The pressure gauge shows 9.2 kg/cm²
